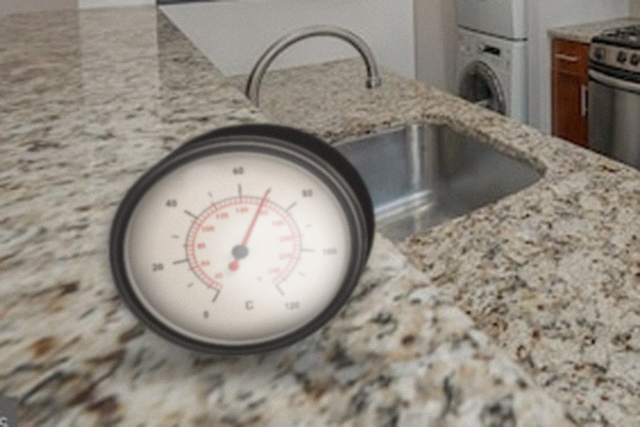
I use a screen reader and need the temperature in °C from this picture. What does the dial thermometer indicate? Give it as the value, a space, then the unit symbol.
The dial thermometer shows 70 °C
